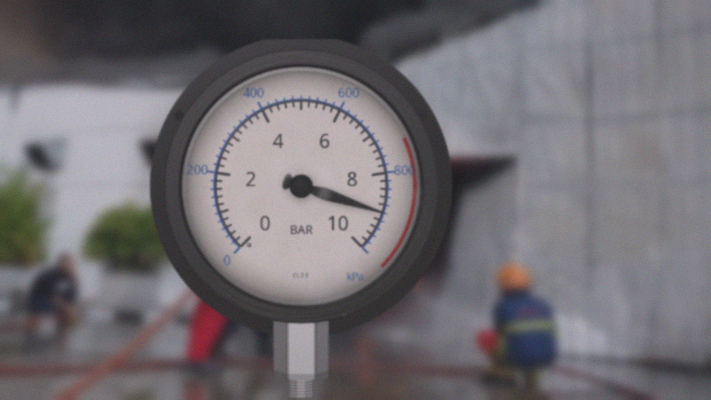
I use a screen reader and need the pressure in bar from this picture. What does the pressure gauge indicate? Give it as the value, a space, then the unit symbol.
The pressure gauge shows 9 bar
